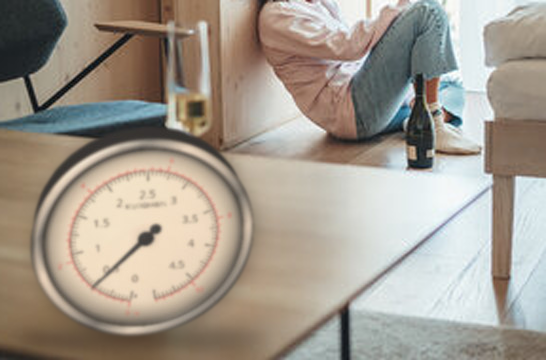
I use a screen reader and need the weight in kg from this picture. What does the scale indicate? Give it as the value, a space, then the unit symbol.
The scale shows 0.5 kg
